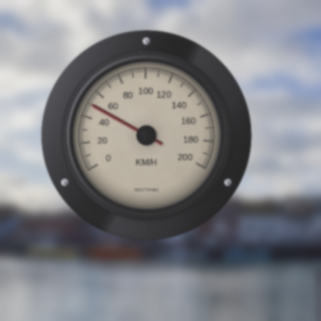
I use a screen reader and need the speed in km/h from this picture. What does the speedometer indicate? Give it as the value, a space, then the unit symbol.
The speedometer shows 50 km/h
